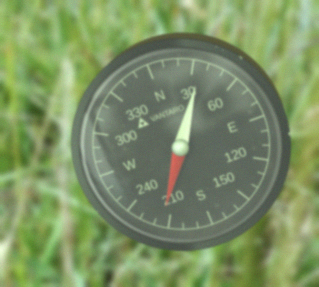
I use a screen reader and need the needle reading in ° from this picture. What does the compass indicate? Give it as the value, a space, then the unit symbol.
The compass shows 215 °
